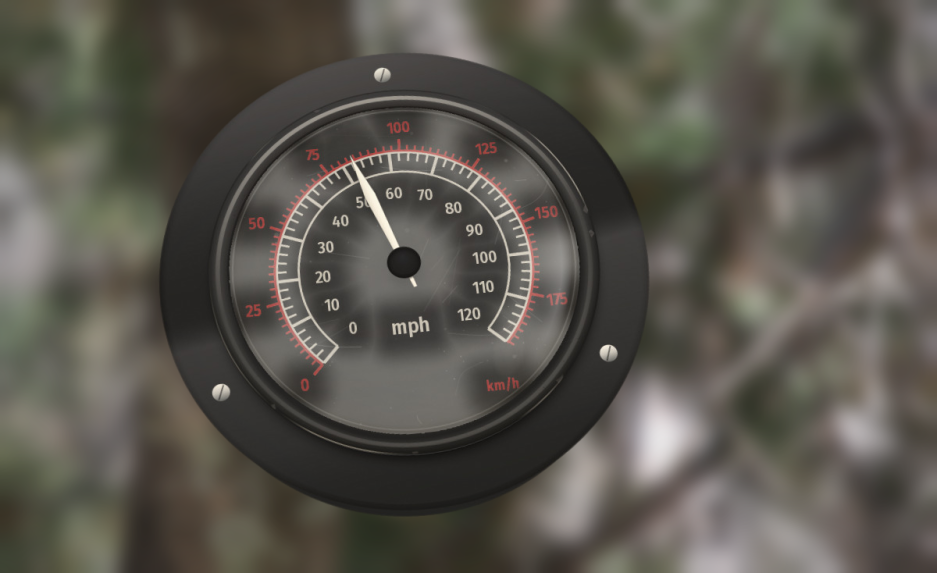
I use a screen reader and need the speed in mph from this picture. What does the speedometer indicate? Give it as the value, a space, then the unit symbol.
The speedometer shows 52 mph
